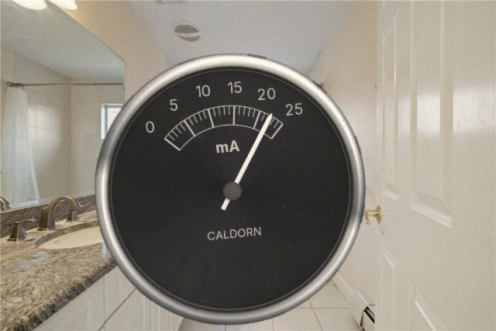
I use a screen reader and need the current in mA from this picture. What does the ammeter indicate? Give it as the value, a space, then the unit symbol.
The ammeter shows 22 mA
